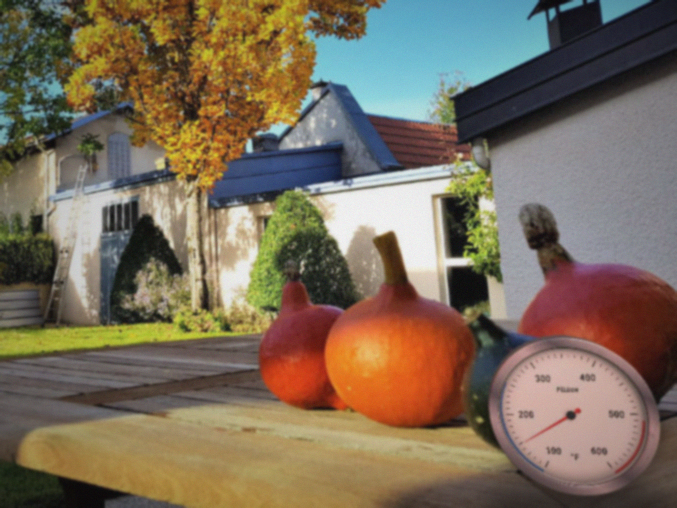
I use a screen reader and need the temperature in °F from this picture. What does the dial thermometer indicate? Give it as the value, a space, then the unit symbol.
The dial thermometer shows 150 °F
